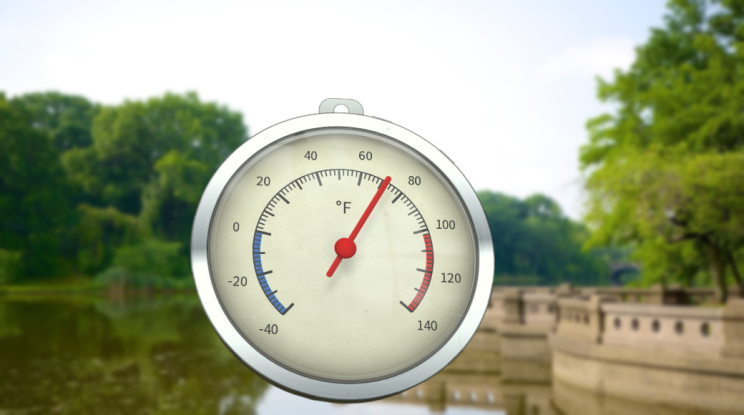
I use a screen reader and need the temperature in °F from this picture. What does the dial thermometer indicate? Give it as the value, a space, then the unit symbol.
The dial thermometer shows 72 °F
